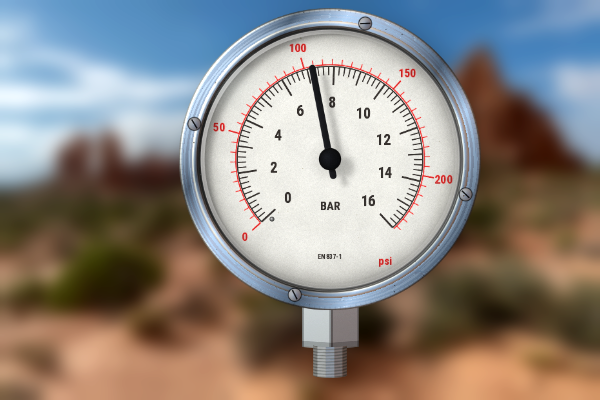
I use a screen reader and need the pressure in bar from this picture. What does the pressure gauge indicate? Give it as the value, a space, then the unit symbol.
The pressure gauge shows 7.2 bar
